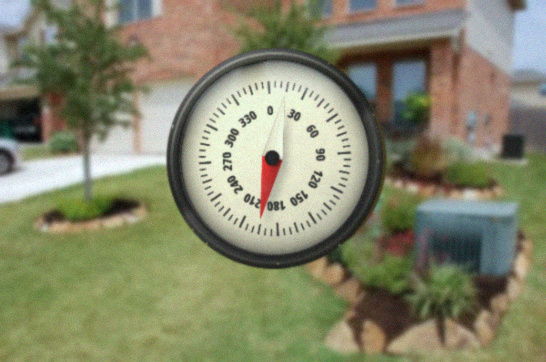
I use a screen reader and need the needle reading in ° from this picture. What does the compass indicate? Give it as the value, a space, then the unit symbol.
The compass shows 195 °
